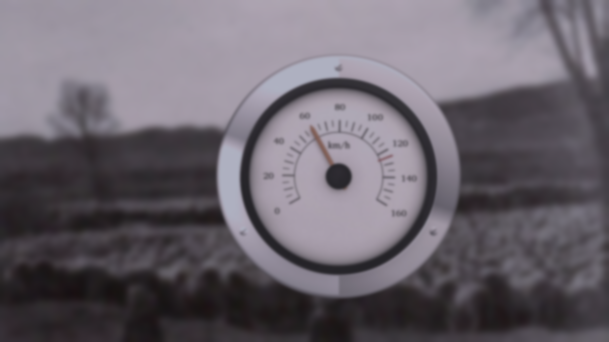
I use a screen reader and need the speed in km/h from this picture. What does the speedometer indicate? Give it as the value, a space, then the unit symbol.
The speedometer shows 60 km/h
